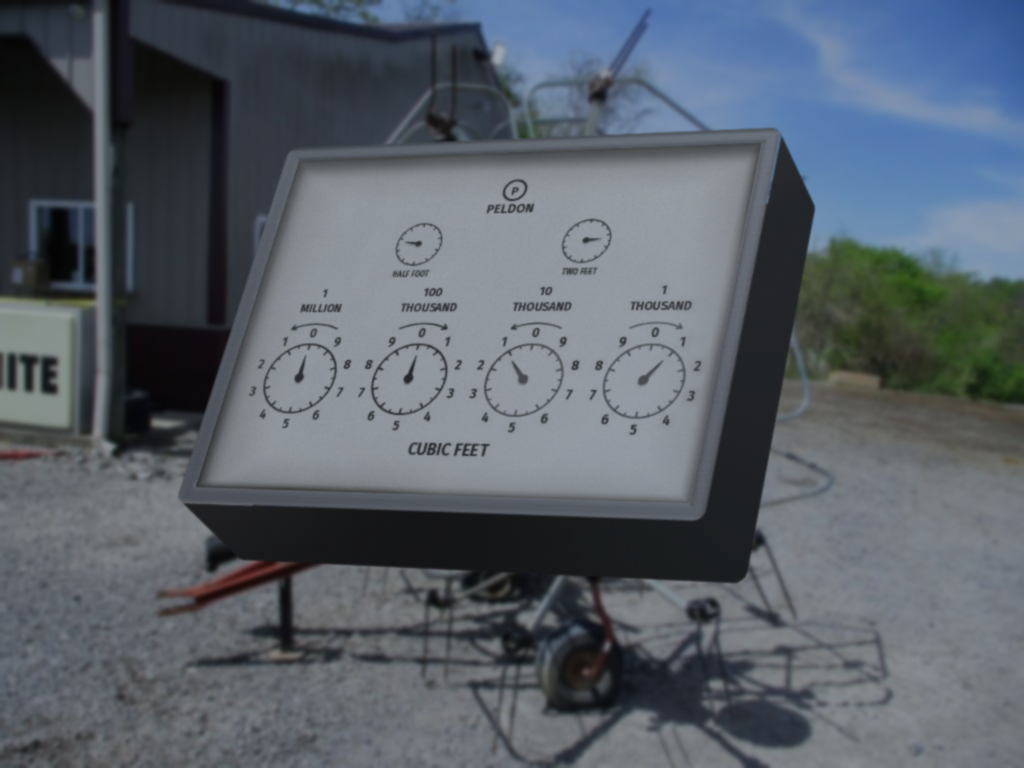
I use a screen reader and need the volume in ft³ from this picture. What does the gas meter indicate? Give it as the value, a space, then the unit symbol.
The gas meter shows 1100 ft³
